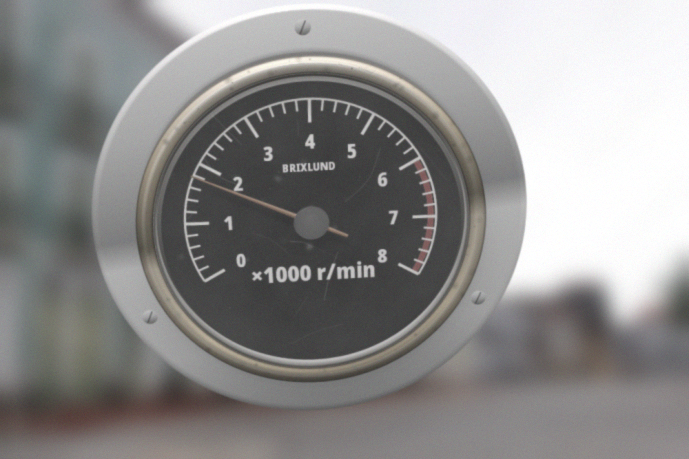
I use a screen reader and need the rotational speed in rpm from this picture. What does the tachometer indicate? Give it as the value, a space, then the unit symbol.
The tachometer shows 1800 rpm
